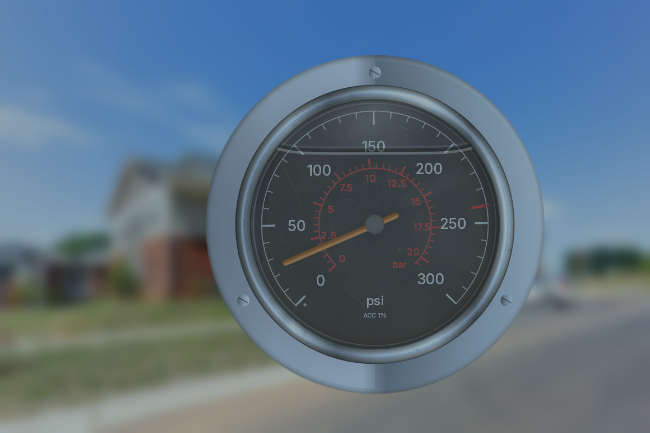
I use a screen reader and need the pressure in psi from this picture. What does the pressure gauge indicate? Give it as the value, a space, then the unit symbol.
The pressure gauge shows 25 psi
